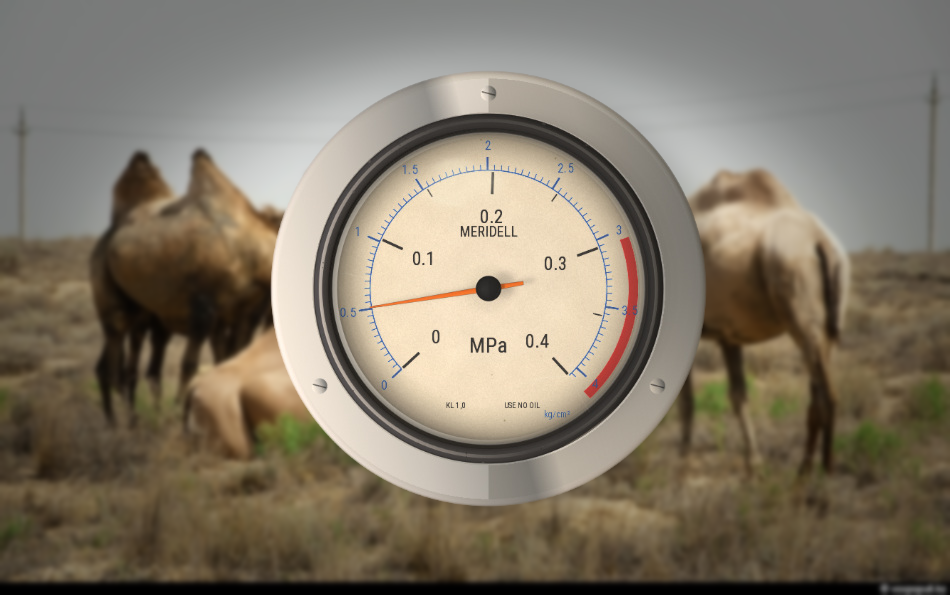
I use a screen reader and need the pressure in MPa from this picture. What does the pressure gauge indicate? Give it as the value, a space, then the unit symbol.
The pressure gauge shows 0.05 MPa
